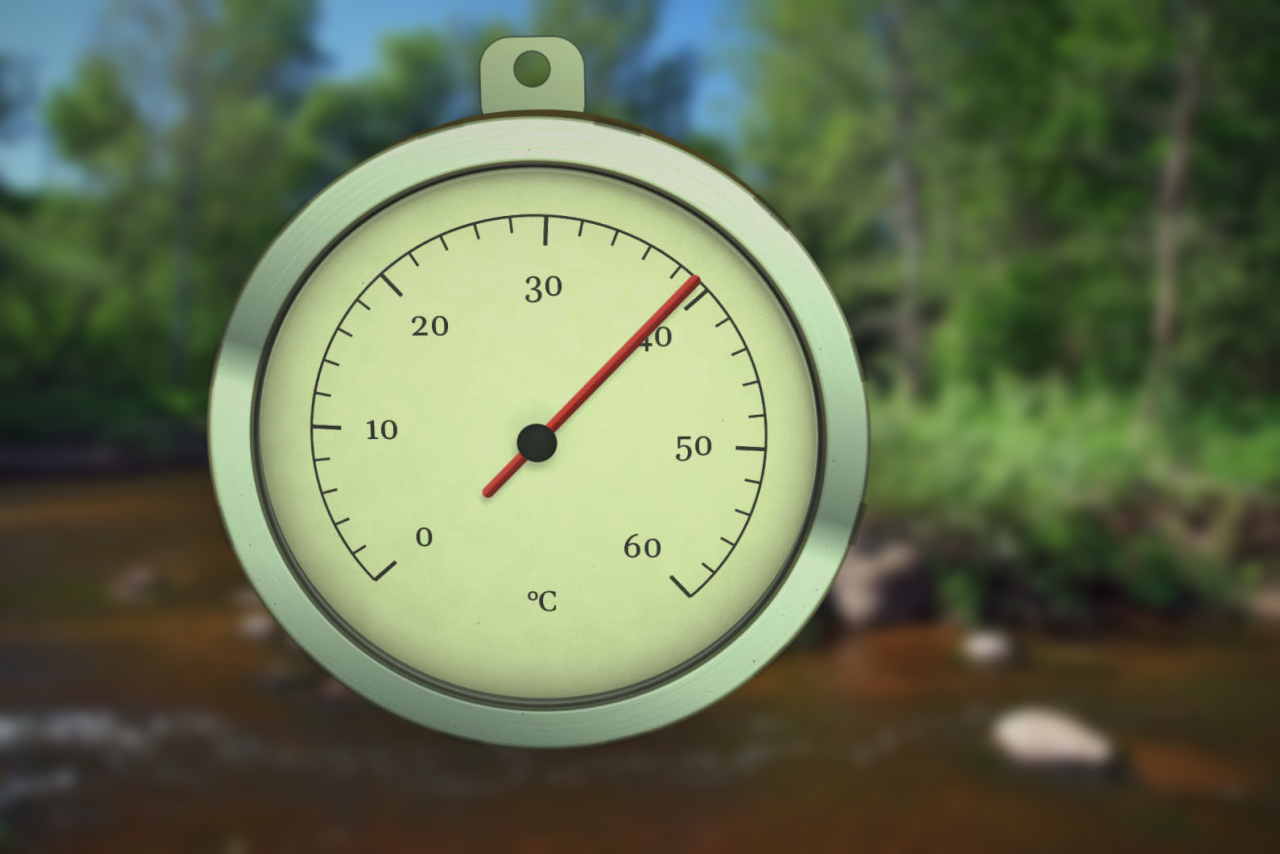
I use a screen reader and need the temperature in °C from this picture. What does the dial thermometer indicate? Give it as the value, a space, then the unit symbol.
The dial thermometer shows 39 °C
